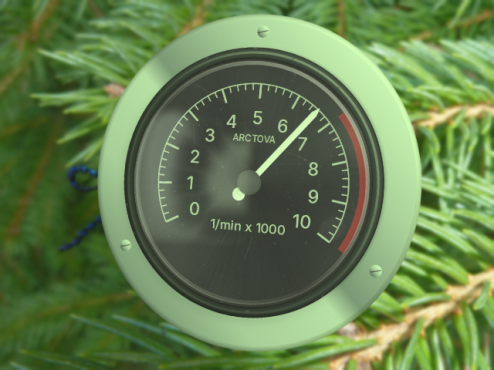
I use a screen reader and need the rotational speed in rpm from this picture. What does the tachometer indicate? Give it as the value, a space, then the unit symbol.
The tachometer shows 6600 rpm
